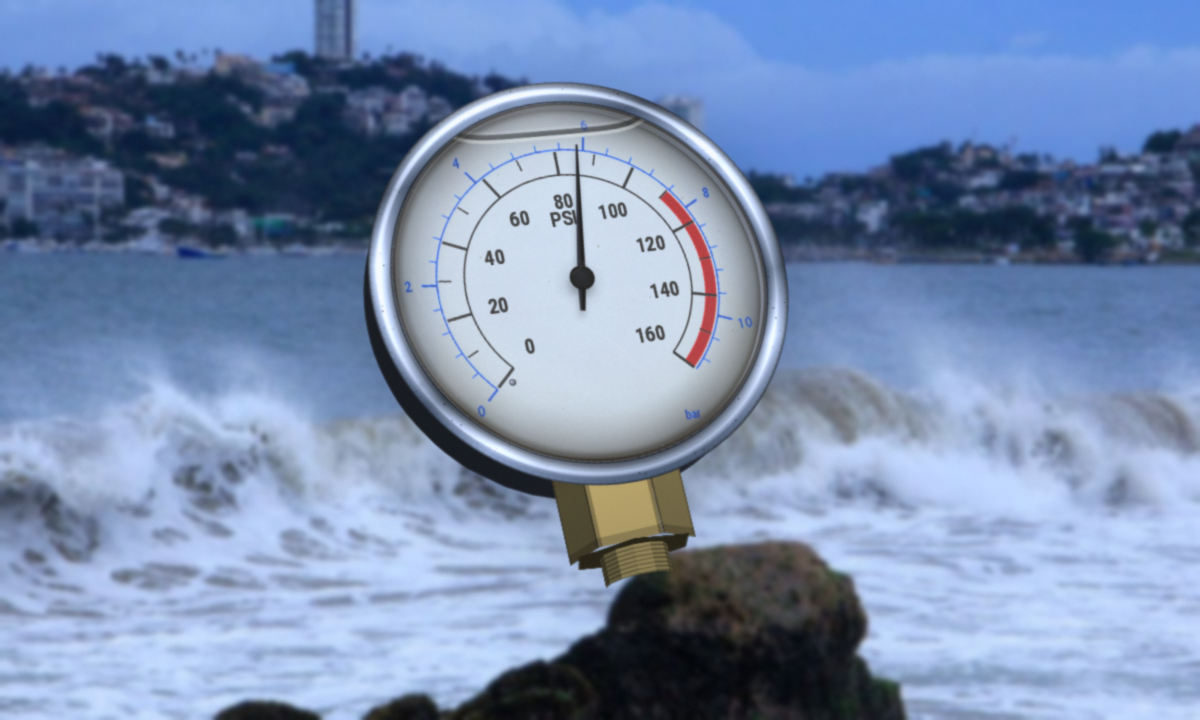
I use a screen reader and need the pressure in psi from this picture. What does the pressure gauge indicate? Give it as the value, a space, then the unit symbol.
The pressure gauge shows 85 psi
